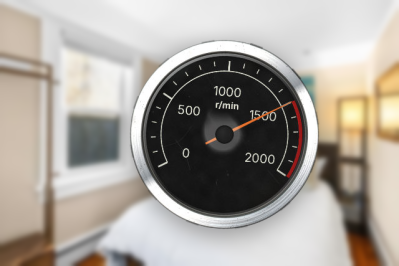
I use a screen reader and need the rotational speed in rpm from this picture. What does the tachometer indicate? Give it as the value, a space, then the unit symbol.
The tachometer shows 1500 rpm
